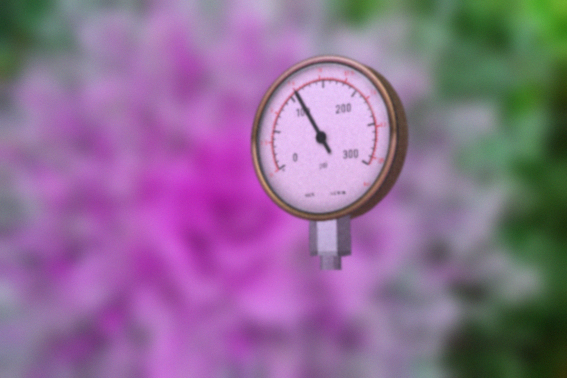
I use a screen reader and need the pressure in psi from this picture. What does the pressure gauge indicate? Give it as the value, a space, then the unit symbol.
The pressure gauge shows 110 psi
